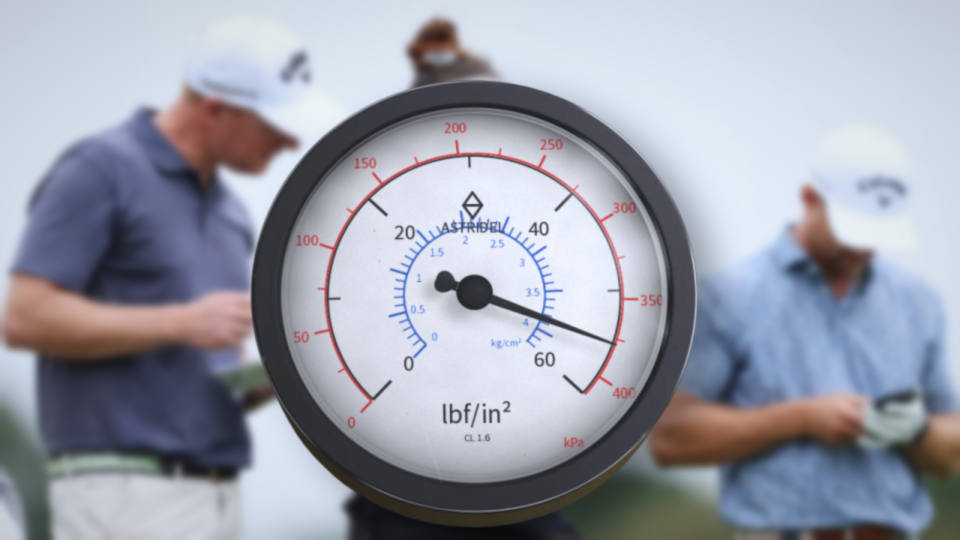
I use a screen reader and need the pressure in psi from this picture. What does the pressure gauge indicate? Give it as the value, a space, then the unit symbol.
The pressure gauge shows 55 psi
